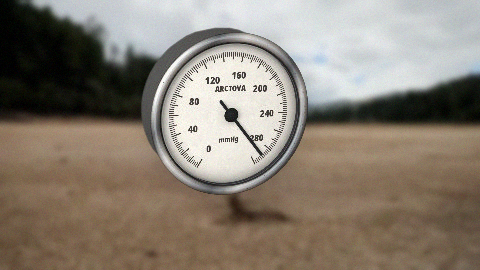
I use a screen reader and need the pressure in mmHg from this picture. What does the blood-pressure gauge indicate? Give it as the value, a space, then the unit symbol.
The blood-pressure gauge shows 290 mmHg
